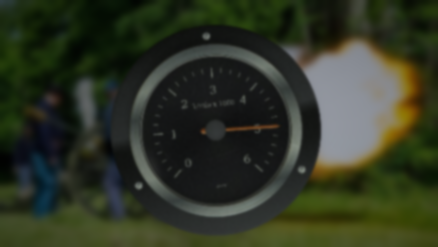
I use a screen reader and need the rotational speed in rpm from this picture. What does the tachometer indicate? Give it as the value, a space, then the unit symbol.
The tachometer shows 5000 rpm
